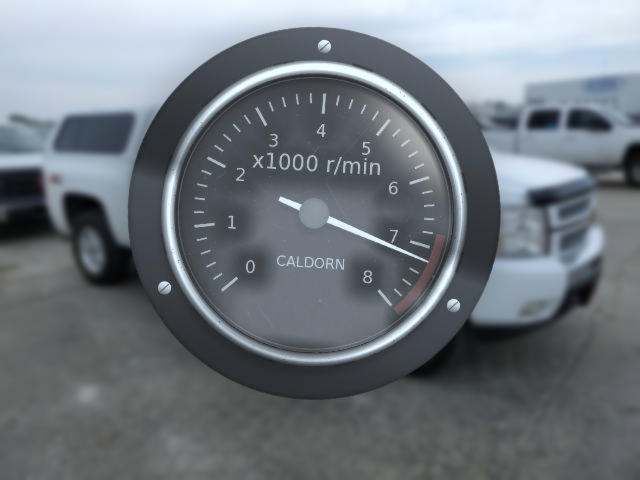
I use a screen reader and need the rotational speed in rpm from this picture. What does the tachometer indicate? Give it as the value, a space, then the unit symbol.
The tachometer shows 7200 rpm
